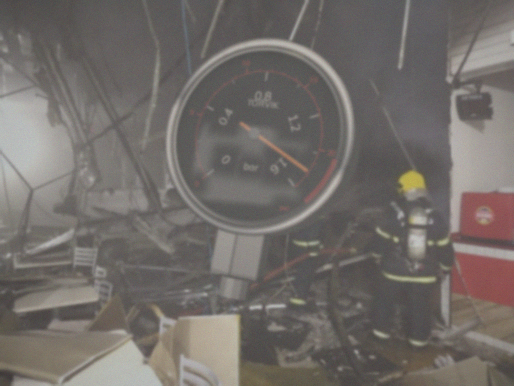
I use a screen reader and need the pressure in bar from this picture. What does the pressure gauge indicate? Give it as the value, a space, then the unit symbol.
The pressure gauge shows 1.5 bar
